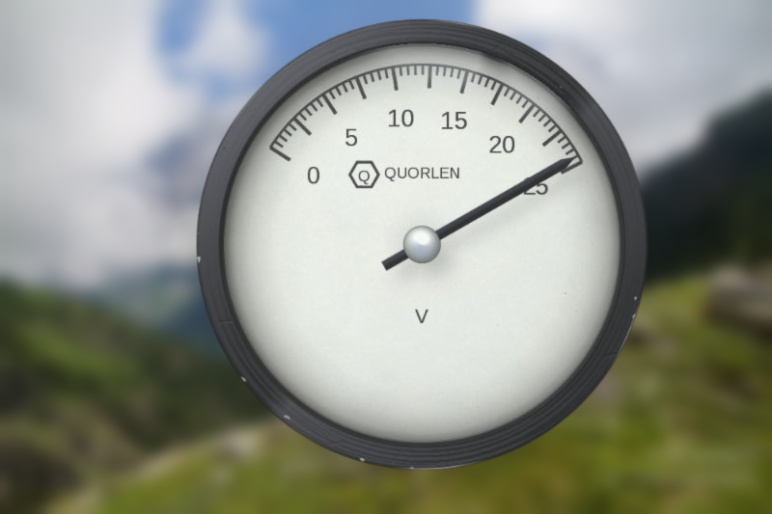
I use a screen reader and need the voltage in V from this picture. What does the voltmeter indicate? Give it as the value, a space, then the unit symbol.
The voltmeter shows 24.5 V
